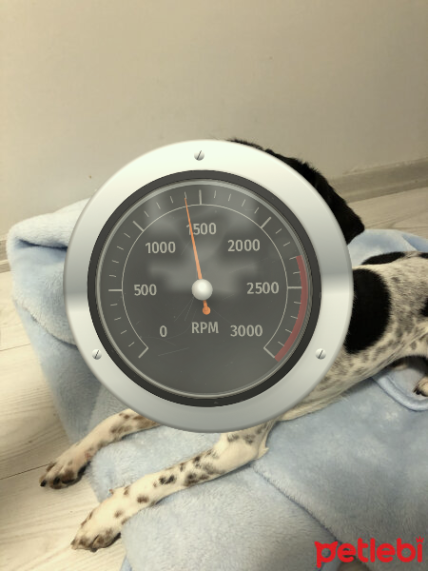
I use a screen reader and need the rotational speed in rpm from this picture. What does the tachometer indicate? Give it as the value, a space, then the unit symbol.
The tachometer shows 1400 rpm
